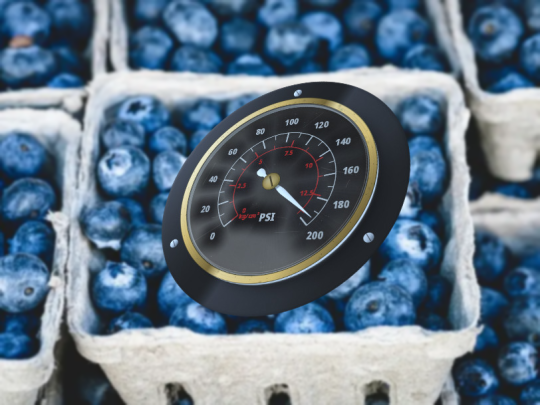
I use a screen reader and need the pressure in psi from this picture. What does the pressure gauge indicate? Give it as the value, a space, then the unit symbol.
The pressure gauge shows 195 psi
